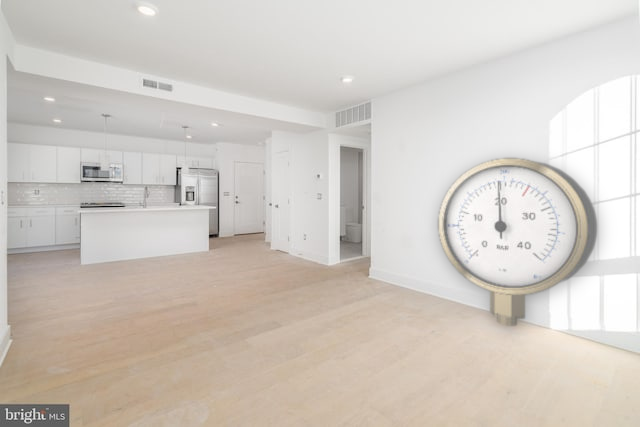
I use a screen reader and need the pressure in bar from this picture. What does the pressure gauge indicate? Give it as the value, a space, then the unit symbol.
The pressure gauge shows 20 bar
